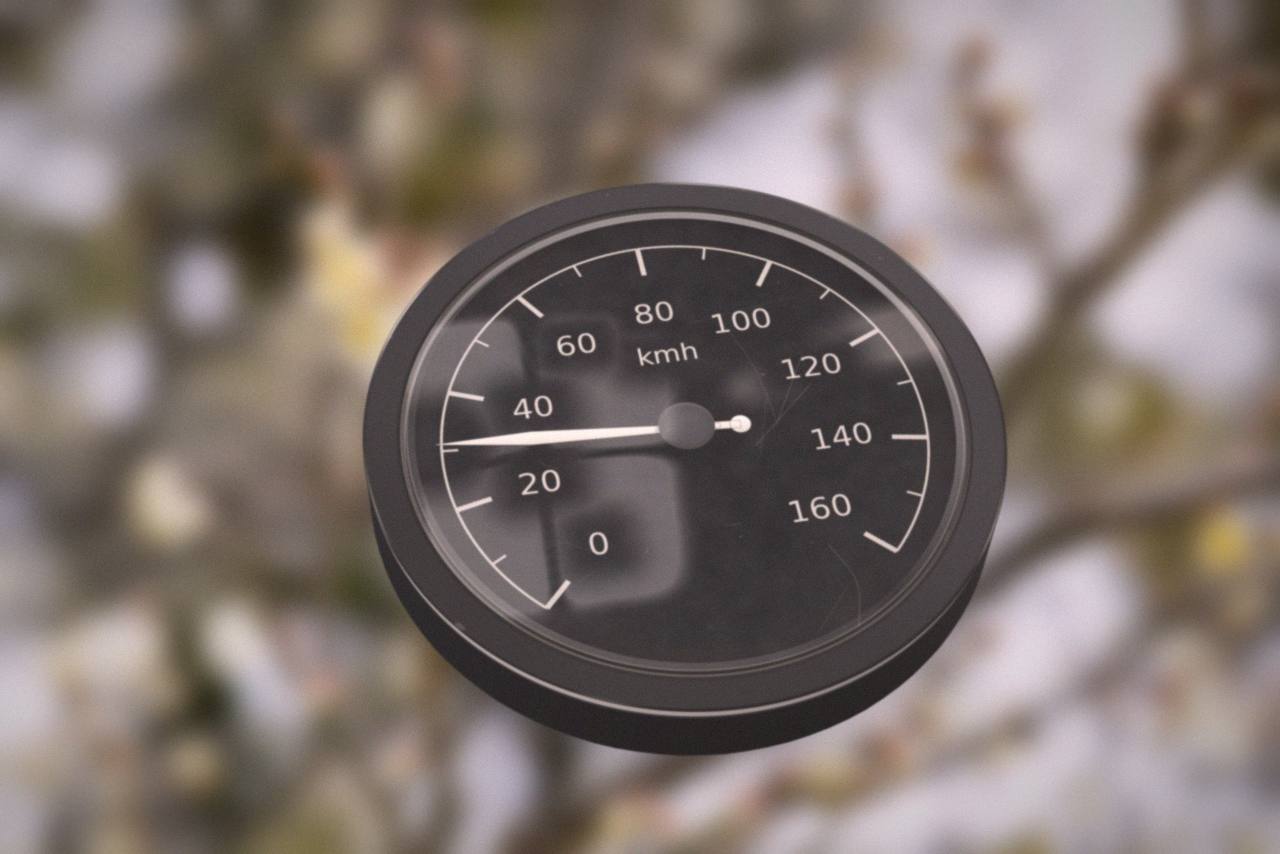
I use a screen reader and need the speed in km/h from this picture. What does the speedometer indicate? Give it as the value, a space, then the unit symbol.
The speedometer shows 30 km/h
